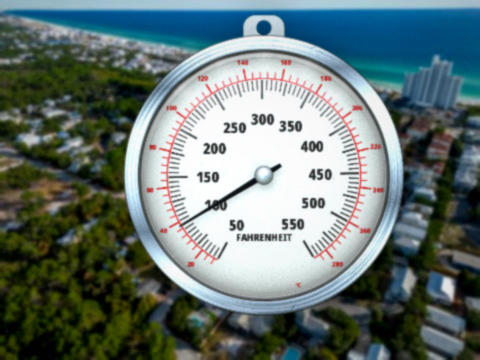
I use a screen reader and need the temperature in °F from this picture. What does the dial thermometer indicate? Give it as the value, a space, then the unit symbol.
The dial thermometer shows 100 °F
